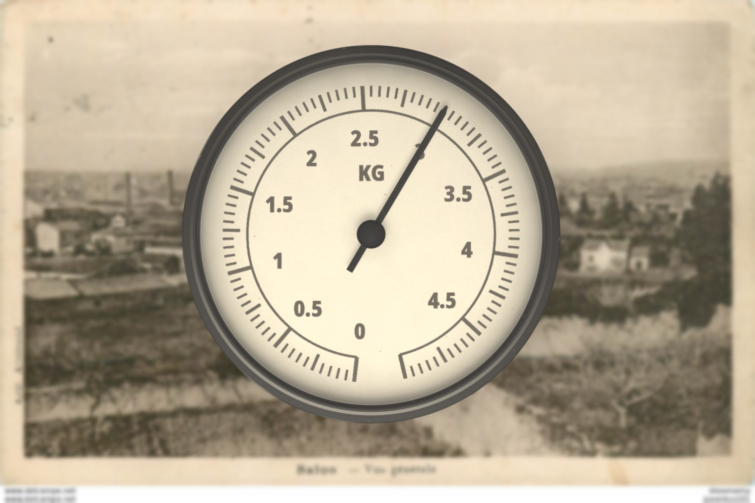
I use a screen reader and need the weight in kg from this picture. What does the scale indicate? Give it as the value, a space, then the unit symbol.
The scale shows 3 kg
